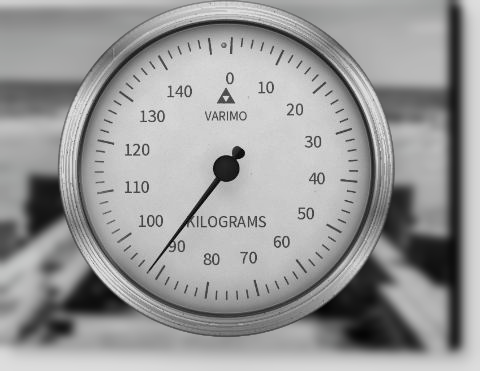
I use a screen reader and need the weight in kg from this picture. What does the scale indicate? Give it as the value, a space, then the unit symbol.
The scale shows 92 kg
